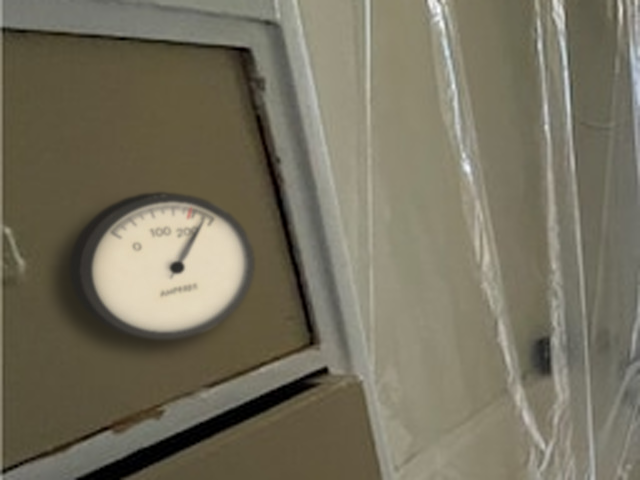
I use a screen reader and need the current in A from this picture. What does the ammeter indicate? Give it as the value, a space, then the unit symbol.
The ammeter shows 225 A
